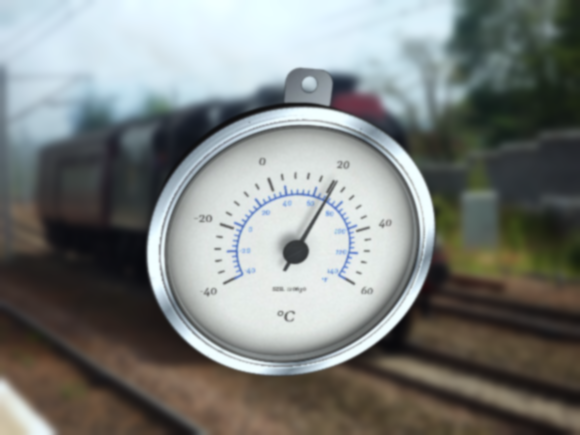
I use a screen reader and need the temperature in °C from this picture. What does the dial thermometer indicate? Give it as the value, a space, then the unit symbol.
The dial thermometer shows 20 °C
